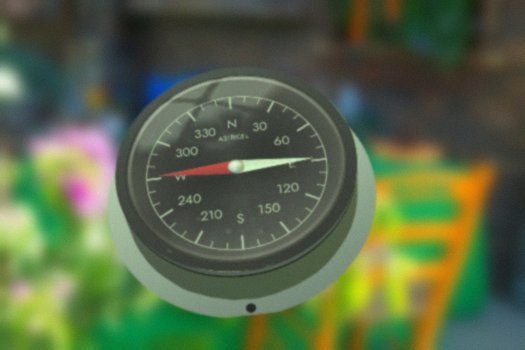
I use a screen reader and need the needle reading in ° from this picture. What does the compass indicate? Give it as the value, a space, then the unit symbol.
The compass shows 270 °
